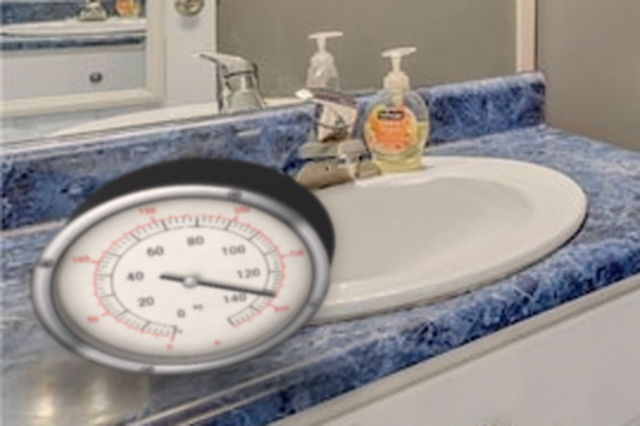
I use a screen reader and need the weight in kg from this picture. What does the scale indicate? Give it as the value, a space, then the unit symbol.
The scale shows 130 kg
